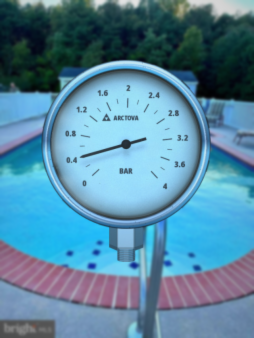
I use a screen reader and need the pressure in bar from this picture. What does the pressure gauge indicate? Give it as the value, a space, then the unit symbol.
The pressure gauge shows 0.4 bar
